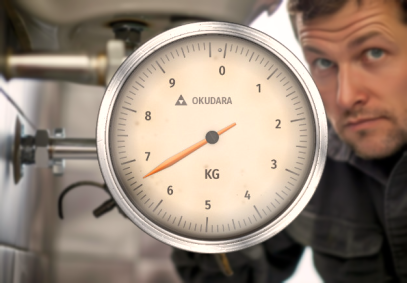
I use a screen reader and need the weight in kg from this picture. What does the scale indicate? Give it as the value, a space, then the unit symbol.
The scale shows 6.6 kg
